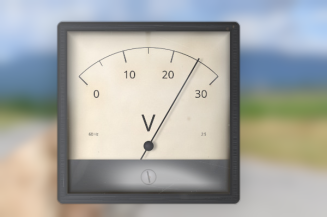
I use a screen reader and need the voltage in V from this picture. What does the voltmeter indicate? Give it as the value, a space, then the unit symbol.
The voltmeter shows 25 V
